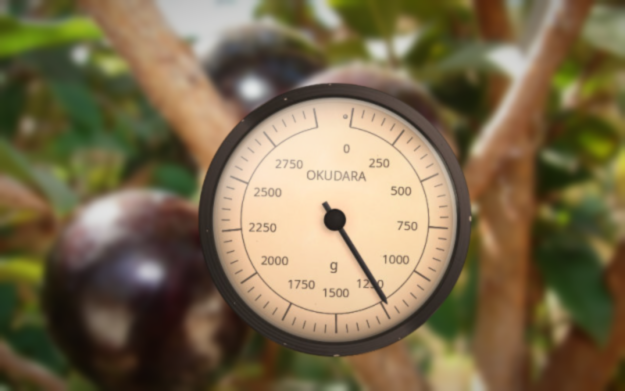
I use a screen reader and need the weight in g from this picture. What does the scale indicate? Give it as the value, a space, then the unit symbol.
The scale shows 1225 g
